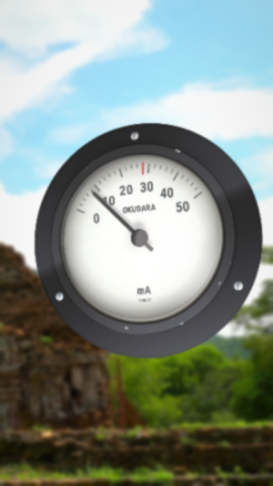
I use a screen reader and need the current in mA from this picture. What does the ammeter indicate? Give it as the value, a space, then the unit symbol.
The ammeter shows 8 mA
